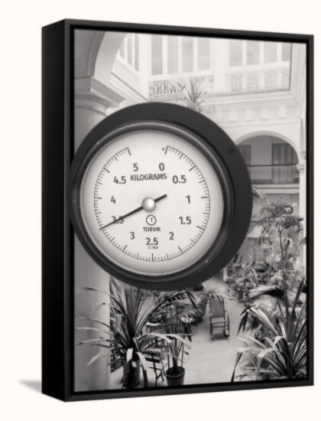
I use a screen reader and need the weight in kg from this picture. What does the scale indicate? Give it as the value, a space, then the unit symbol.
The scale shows 3.5 kg
